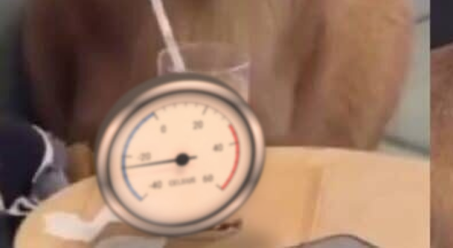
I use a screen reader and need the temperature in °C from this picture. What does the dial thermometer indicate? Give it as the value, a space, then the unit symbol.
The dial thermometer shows -24 °C
